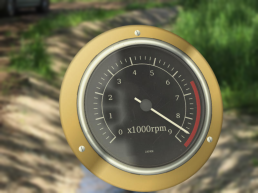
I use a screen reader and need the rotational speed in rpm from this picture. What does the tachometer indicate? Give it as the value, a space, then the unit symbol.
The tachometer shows 8600 rpm
